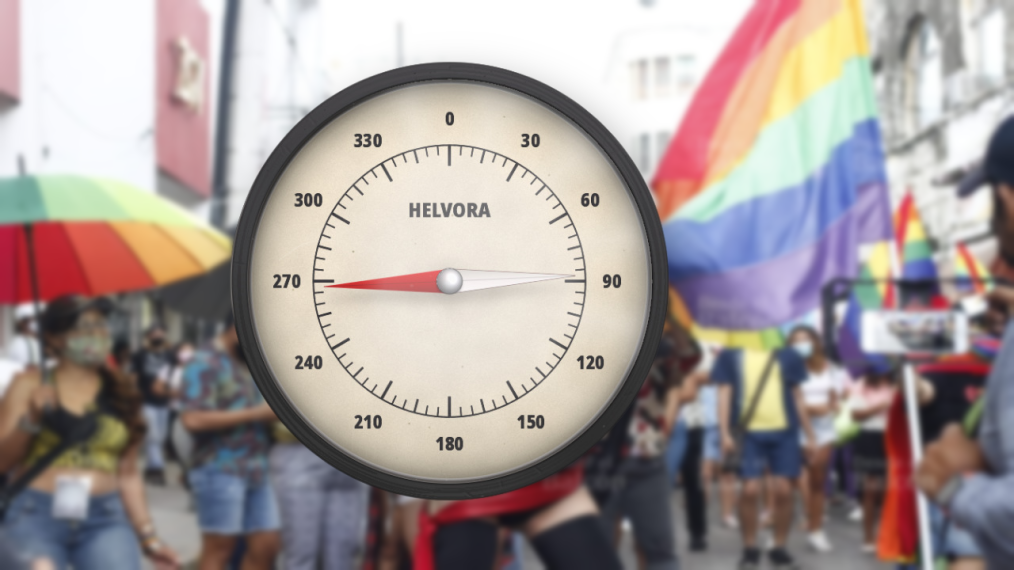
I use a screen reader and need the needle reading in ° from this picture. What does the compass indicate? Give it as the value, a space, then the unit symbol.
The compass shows 267.5 °
